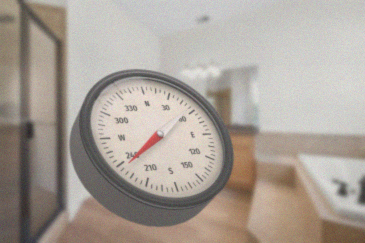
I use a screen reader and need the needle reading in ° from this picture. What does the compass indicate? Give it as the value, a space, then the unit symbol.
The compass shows 235 °
